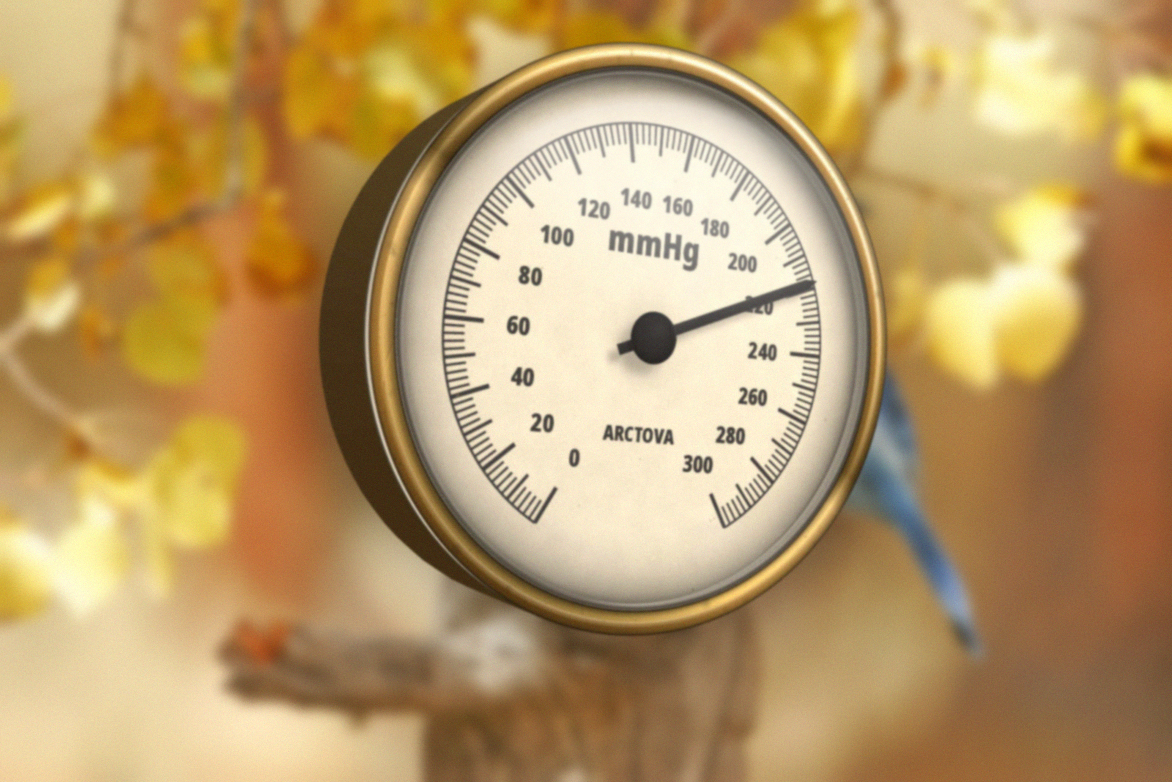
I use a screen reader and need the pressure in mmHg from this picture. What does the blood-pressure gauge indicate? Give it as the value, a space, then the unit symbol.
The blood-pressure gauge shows 218 mmHg
